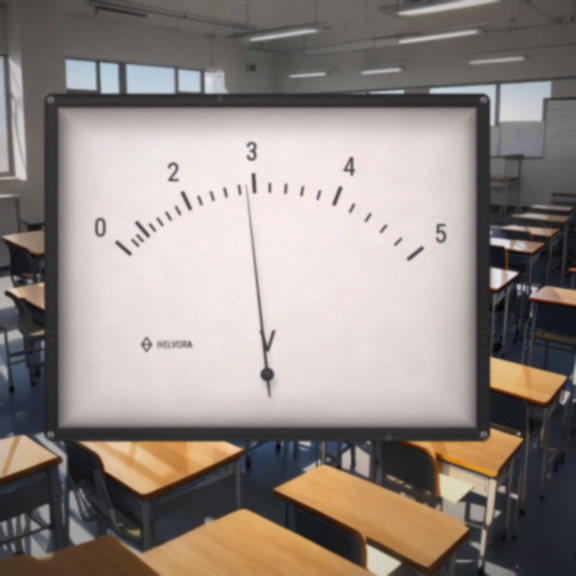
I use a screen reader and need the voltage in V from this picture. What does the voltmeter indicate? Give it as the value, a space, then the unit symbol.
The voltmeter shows 2.9 V
